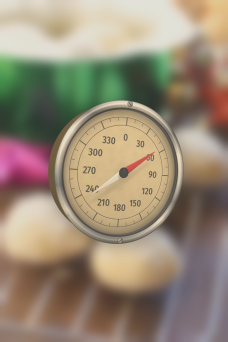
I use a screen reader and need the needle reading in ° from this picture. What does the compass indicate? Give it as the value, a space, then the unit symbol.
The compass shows 55 °
